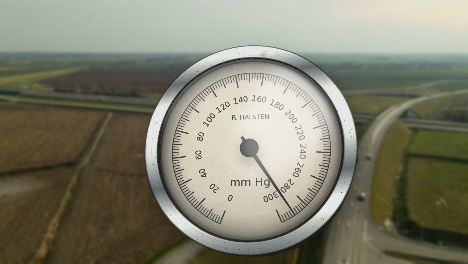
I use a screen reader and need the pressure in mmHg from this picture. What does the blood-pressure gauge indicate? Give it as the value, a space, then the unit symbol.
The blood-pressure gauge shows 290 mmHg
